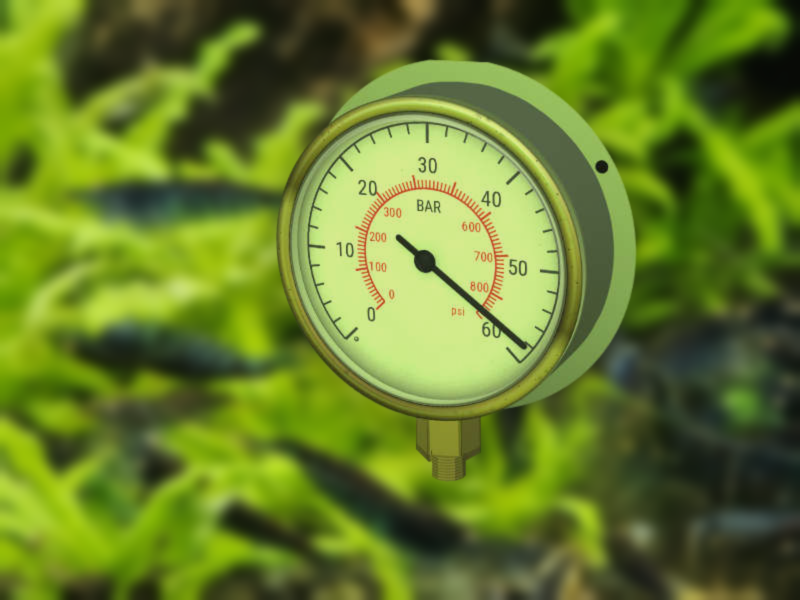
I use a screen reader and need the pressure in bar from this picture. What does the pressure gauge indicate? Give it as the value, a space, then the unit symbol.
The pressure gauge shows 58 bar
